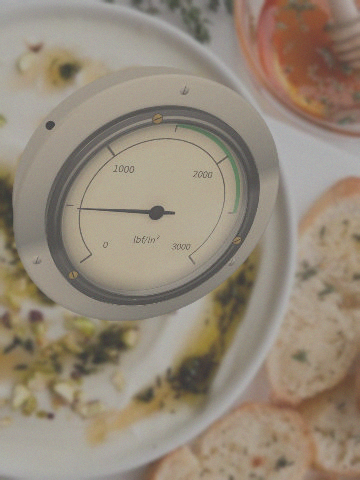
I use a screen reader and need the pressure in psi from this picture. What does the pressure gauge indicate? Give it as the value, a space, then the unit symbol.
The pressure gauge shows 500 psi
